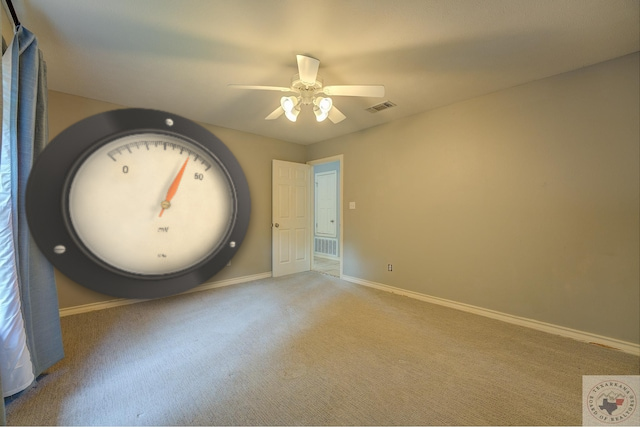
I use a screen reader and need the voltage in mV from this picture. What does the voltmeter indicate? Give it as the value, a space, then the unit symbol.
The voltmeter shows 45 mV
